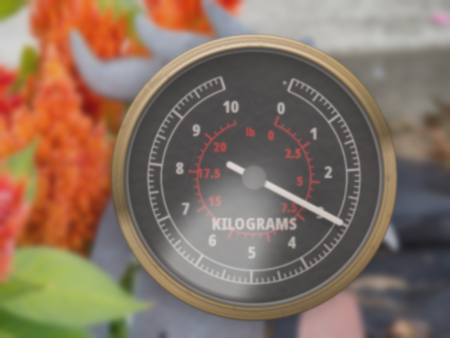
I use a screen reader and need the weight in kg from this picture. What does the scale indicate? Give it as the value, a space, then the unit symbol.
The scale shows 3 kg
